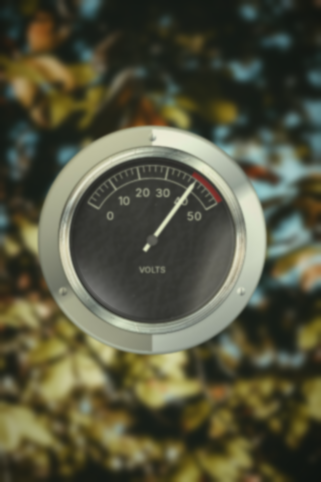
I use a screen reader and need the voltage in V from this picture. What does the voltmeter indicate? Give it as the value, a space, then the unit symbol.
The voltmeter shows 40 V
